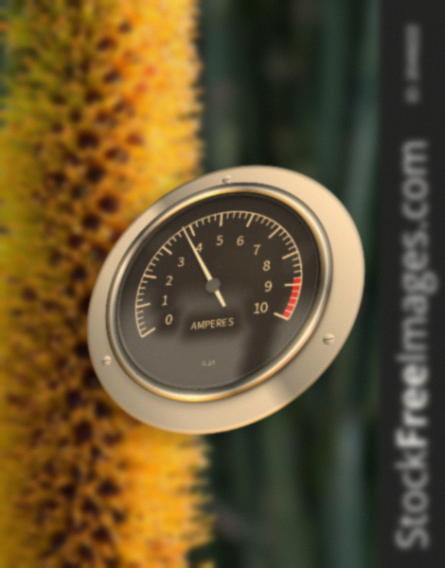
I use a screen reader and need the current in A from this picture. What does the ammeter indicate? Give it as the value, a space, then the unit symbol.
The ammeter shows 3.8 A
